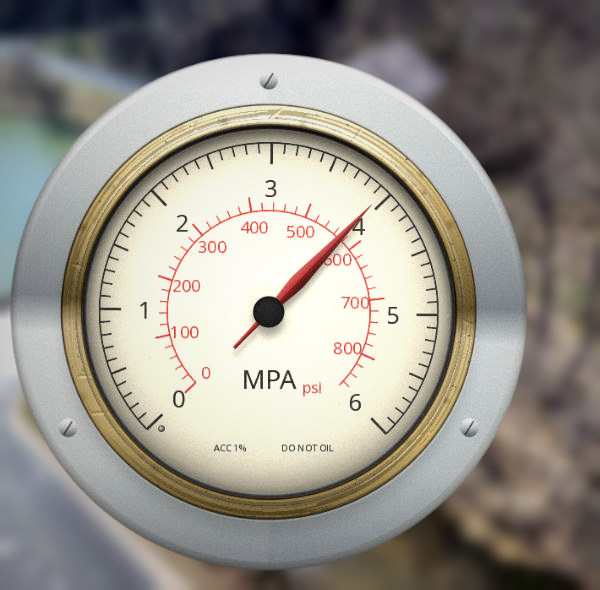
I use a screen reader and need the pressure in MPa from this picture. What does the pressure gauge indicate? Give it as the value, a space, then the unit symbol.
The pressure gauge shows 3.95 MPa
